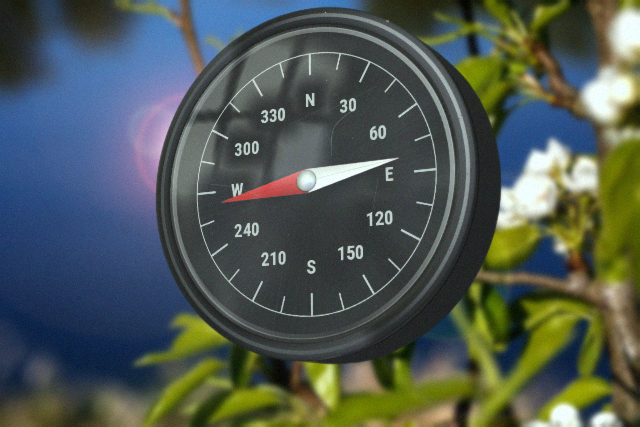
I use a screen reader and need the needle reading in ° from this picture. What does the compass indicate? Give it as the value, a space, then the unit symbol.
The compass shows 262.5 °
